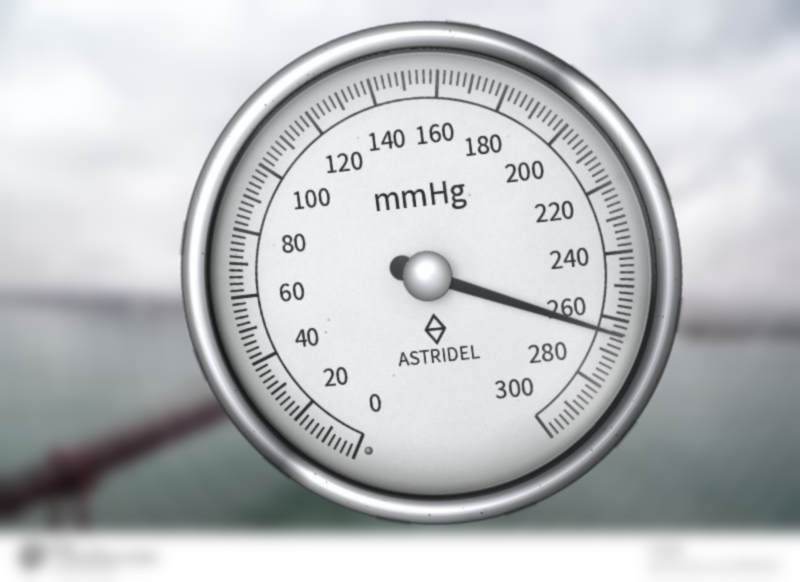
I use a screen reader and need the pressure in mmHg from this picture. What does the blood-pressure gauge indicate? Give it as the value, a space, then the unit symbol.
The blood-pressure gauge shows 264 mmHg
